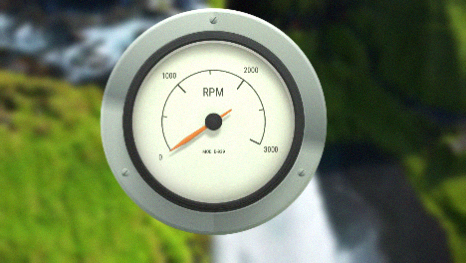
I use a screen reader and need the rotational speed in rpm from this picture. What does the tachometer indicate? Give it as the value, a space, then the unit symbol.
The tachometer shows 0 rpm
